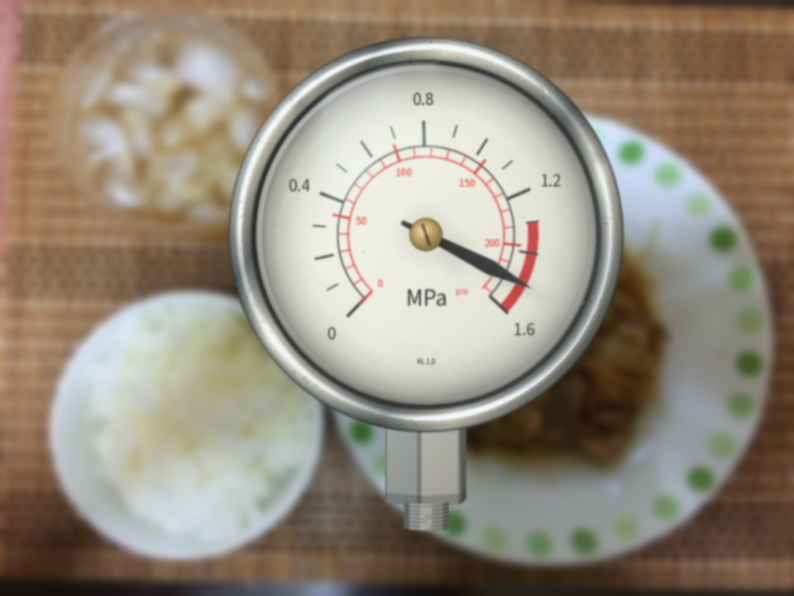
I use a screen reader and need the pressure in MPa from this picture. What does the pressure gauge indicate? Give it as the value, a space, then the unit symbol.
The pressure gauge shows 1.5 MPa
